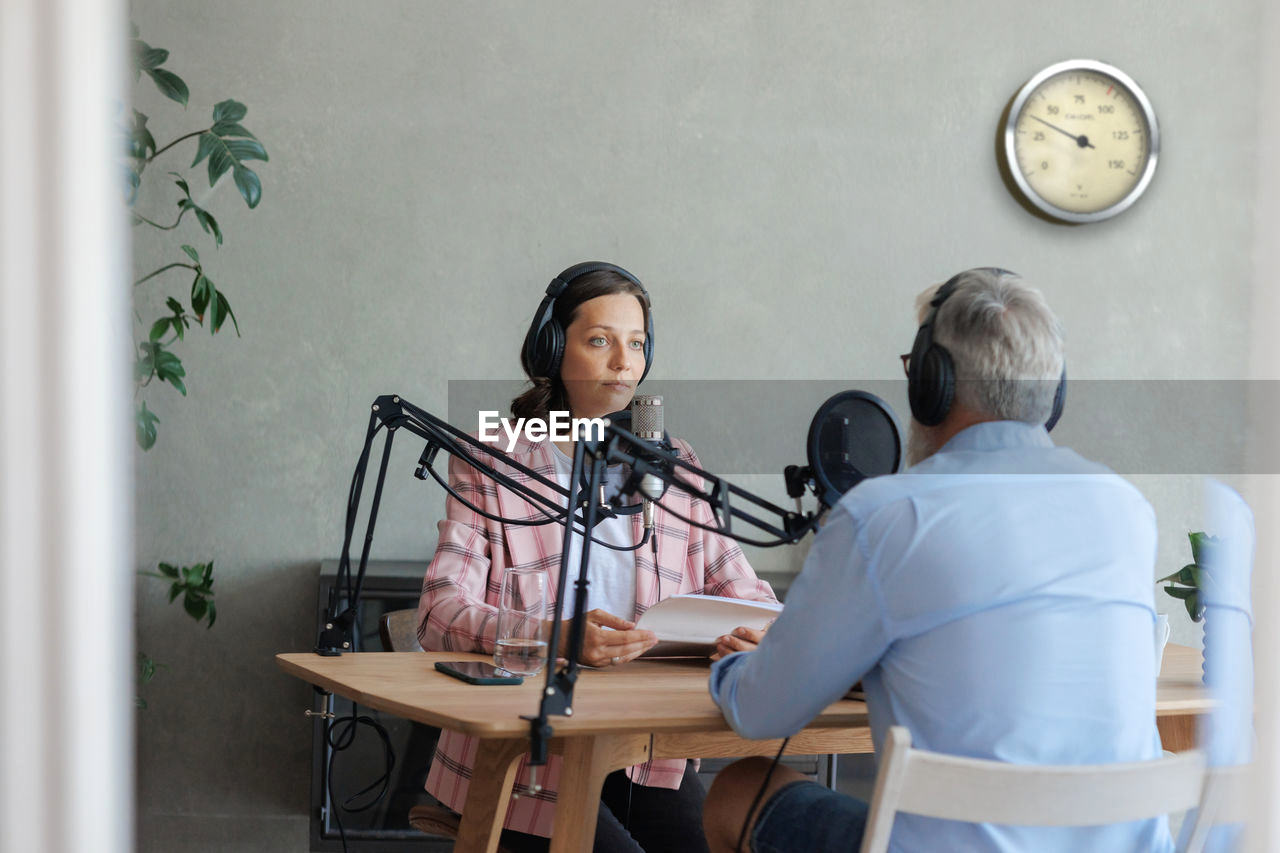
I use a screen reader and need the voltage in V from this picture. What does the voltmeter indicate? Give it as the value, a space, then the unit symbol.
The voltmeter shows 35 V
